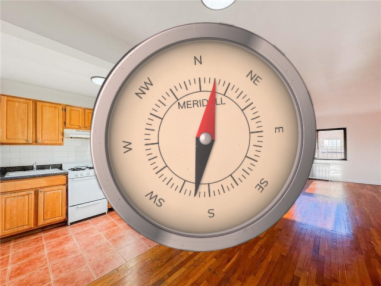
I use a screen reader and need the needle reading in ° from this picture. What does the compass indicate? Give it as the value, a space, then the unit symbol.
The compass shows 15 °
